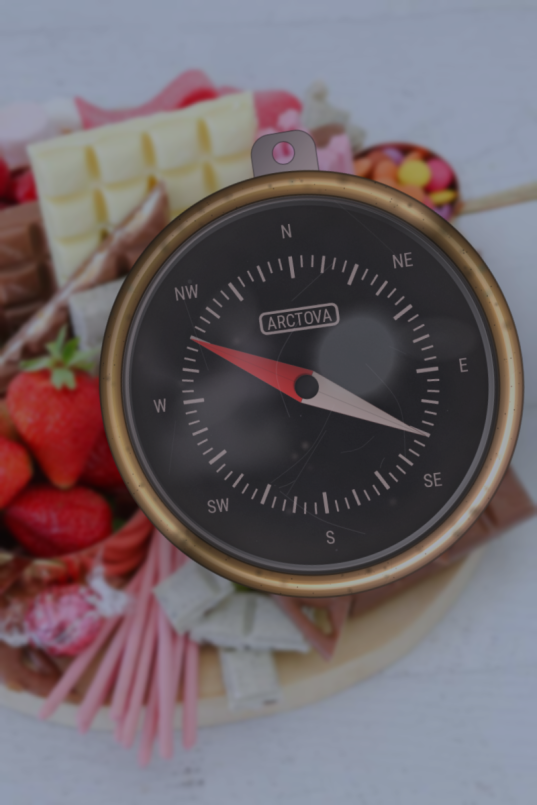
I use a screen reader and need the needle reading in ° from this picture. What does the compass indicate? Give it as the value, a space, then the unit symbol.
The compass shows 300 °
